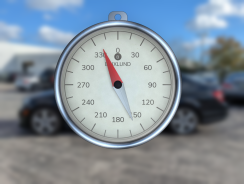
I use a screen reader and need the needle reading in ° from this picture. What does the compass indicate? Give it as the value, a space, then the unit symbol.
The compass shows 337.5 °
